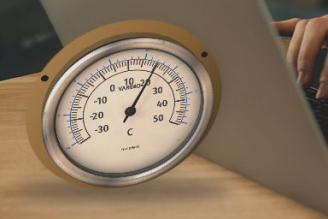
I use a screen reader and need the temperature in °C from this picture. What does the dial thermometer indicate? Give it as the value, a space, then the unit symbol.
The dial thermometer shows 20 °C
